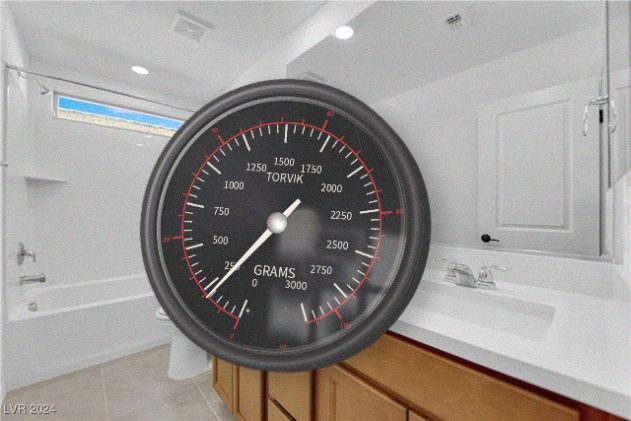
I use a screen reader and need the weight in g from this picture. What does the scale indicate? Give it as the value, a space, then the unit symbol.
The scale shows 200 g
